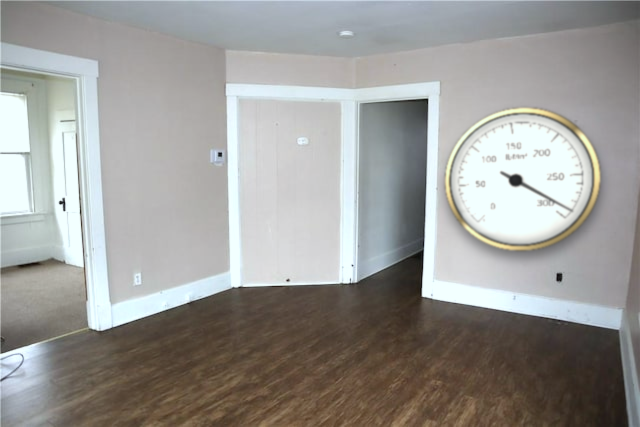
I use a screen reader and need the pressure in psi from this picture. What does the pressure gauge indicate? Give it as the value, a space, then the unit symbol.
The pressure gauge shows 290 psi
